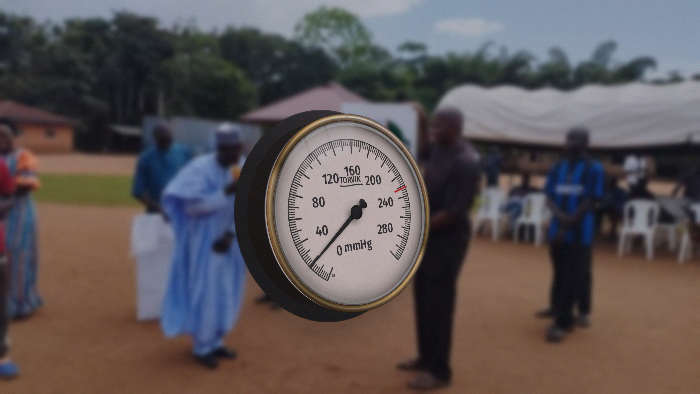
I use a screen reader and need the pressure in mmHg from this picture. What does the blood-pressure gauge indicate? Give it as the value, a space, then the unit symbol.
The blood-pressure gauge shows 20 mmHg
